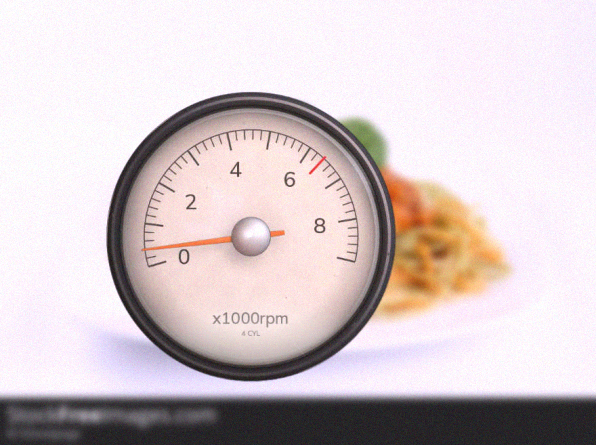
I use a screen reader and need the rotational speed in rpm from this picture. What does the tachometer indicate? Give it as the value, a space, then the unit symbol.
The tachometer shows 400 rpm
